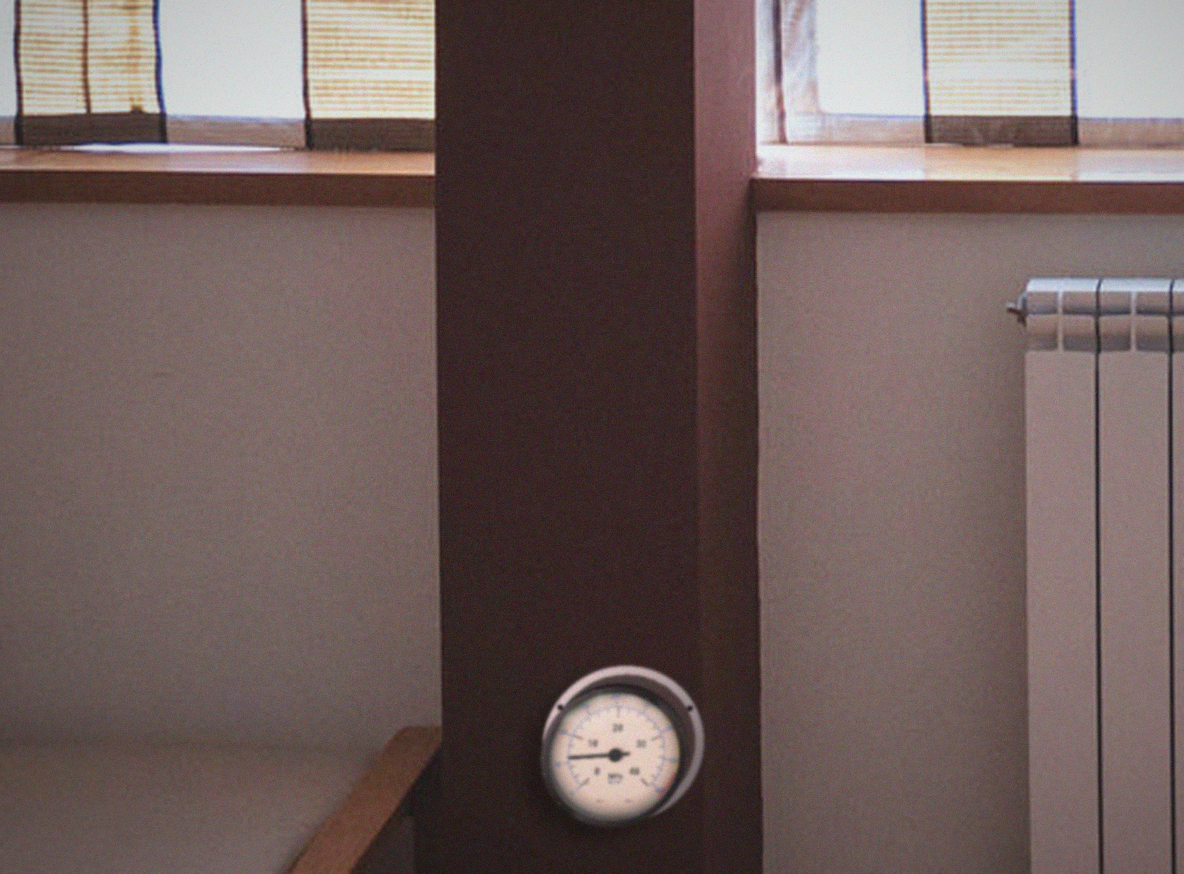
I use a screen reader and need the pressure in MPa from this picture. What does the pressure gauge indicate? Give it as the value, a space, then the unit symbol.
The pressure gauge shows 6 MPa
